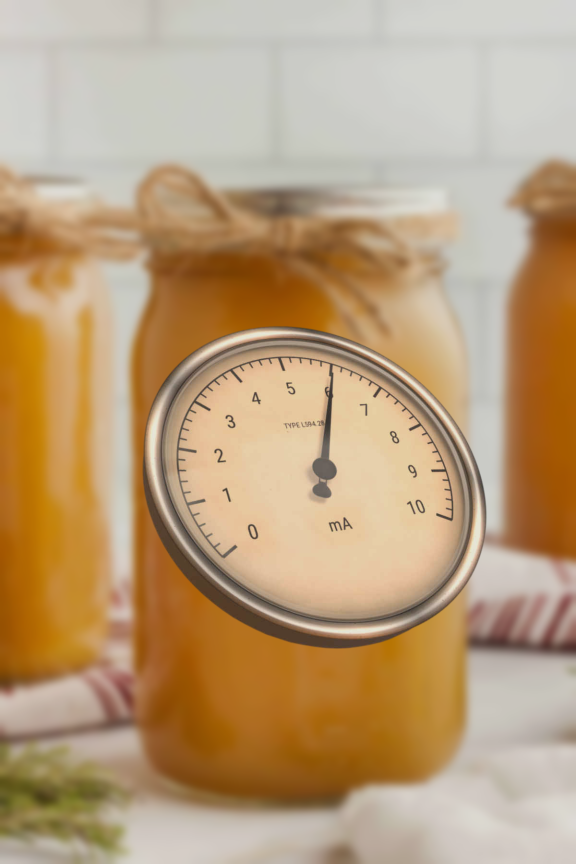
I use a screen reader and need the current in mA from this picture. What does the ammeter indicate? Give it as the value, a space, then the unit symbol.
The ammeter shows 6 mA
